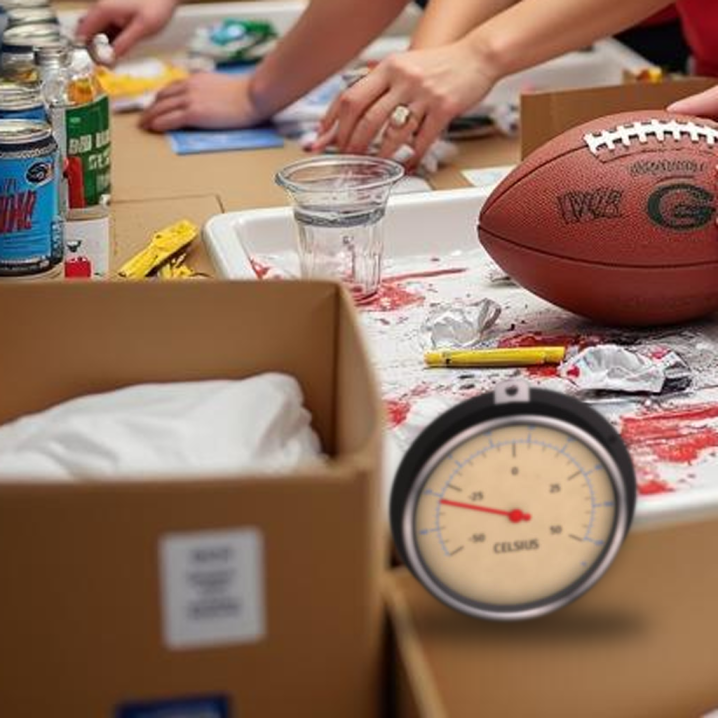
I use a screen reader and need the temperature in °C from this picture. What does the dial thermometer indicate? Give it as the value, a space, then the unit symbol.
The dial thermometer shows -30 °C
